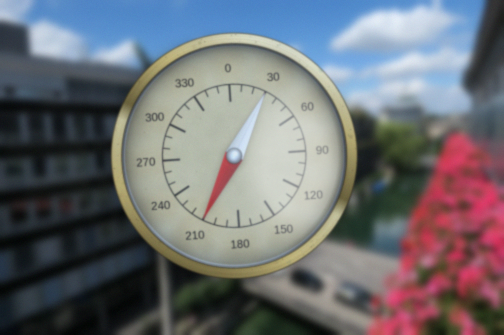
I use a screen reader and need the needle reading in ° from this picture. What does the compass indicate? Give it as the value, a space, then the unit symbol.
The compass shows 210 °
